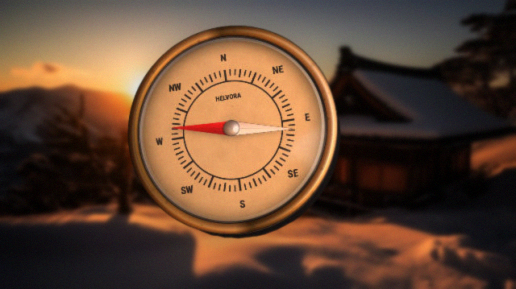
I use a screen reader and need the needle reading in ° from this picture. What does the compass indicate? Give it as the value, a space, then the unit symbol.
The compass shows 280 °
